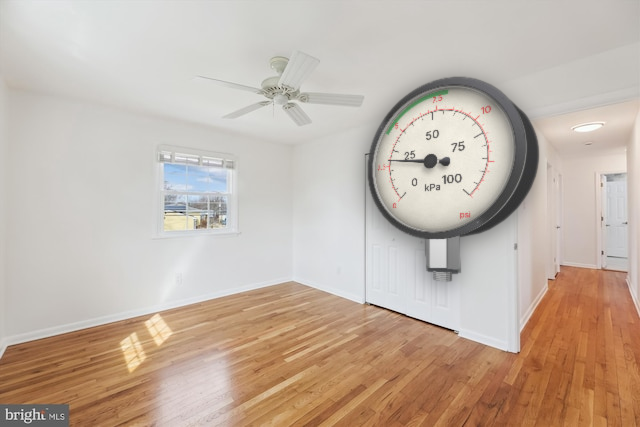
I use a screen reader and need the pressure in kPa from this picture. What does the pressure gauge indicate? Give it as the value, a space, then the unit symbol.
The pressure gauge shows 20 kPa
